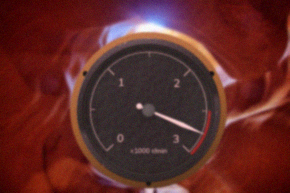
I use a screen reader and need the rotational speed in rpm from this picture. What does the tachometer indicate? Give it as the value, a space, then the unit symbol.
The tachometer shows 2750 rpm
